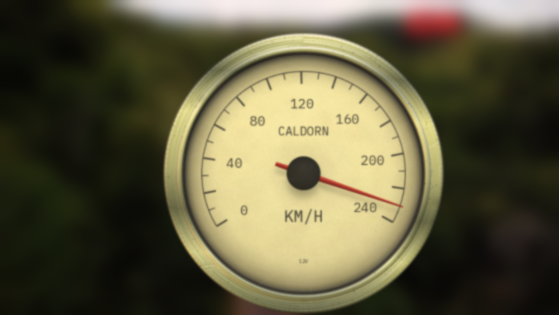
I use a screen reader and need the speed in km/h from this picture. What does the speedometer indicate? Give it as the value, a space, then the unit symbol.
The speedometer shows 230 km/h
